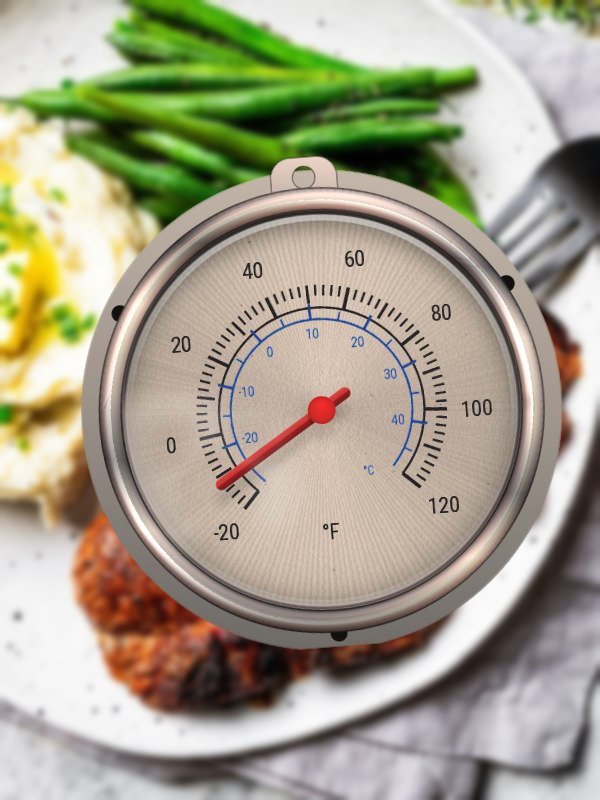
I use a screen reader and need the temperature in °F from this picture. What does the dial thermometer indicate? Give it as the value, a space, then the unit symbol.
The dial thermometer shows -12 °F
